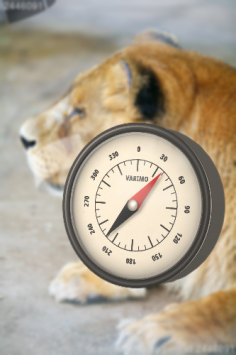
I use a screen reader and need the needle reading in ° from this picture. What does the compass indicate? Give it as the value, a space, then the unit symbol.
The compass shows 40 °
